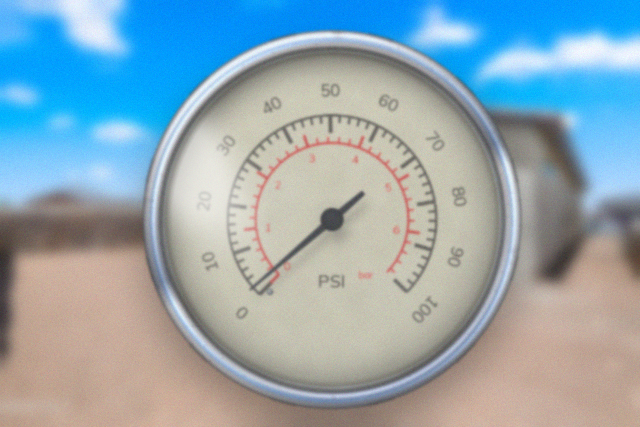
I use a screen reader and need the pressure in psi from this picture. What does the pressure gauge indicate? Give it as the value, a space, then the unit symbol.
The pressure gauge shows 2 psi
